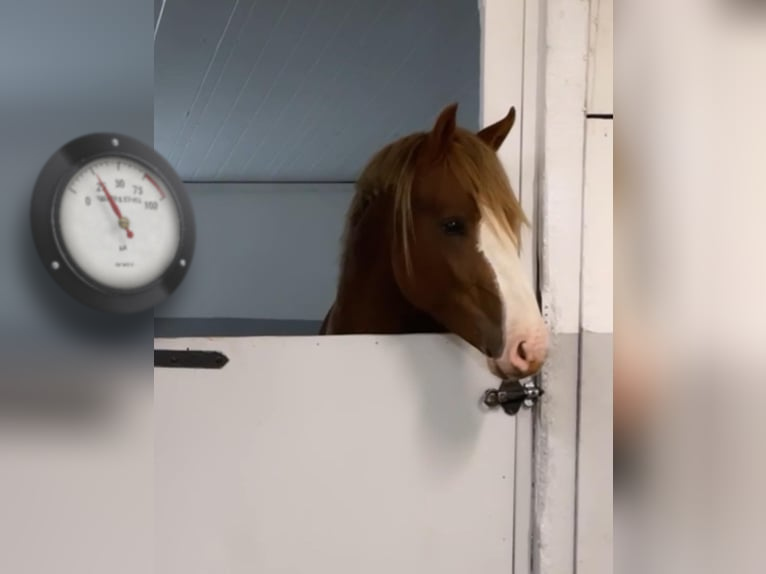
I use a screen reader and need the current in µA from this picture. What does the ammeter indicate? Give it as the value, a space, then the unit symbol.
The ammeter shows 25 µA
